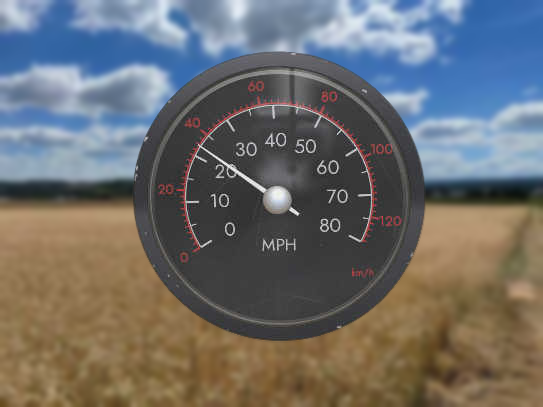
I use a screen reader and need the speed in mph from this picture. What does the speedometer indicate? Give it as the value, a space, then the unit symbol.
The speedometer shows 22.5 mph
